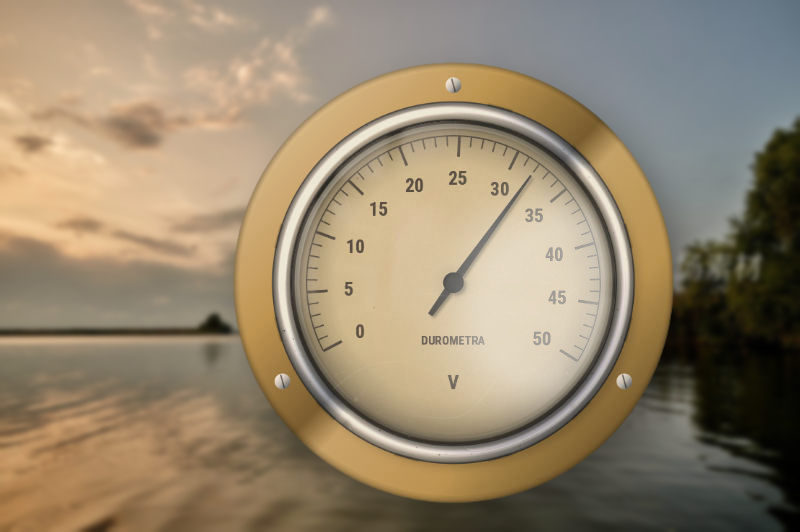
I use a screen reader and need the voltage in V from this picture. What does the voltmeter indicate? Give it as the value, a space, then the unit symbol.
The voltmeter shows 32 V
